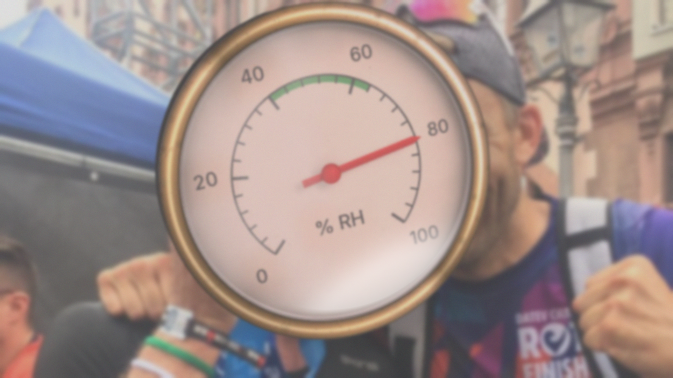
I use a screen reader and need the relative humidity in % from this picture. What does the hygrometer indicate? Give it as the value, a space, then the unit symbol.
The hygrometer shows 80 %
